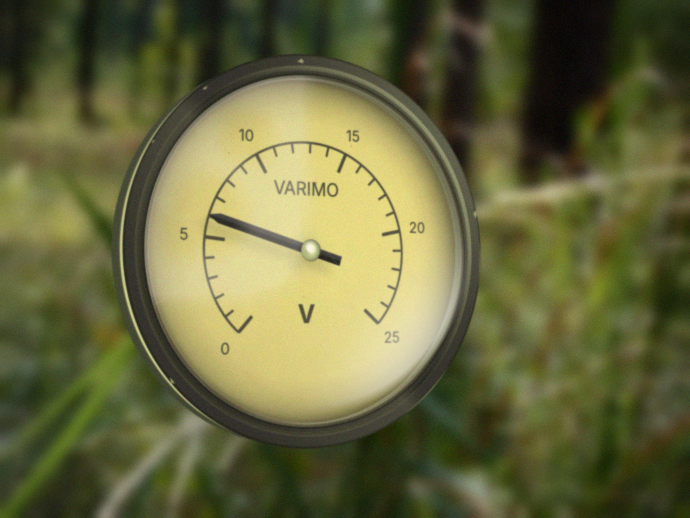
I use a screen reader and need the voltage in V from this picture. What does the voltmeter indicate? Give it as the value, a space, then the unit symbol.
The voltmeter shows 6 V
